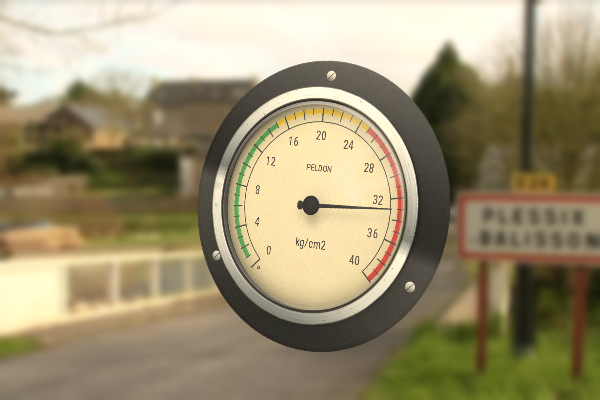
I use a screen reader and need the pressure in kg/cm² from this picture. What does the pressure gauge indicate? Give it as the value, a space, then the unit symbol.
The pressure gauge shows 33 kg/cm²
